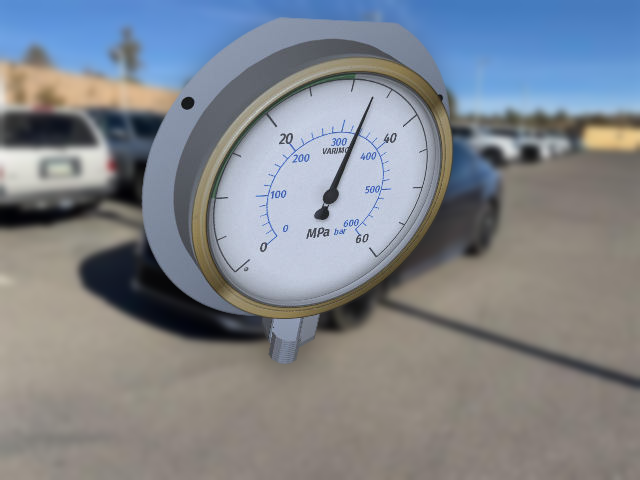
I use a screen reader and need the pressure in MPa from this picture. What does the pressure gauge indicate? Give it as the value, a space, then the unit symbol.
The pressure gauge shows 32.5 MPa
